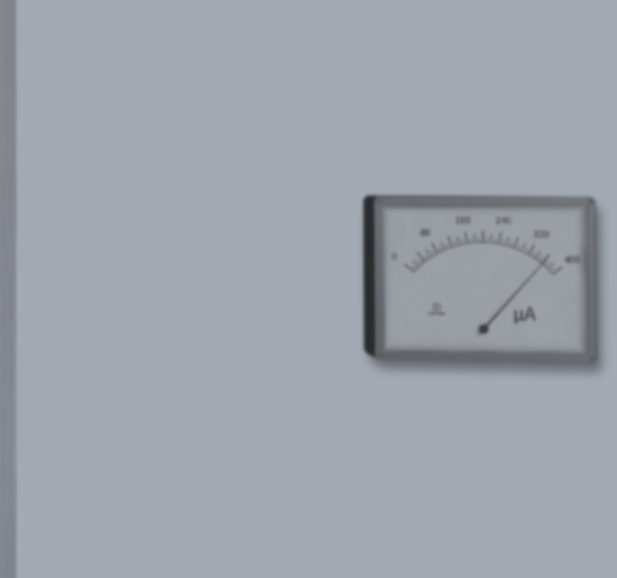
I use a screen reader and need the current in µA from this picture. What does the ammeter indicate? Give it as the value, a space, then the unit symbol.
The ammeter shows 360 µA
